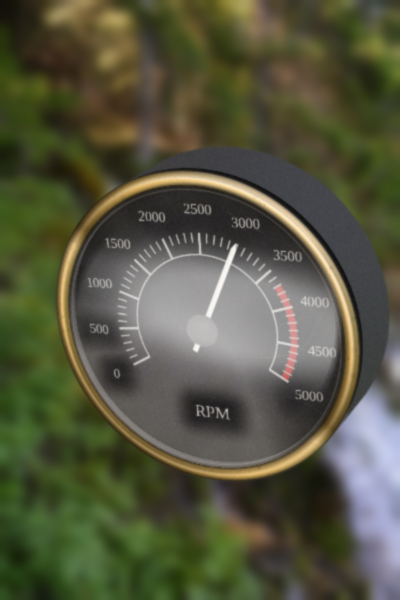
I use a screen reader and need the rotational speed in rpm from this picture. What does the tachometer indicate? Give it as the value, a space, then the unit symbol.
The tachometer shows 3000 rpm
